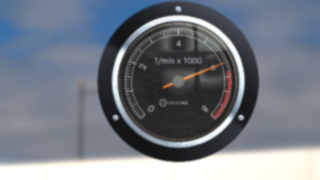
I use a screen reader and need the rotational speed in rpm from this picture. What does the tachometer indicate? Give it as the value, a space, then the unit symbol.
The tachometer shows 6000 rpm
